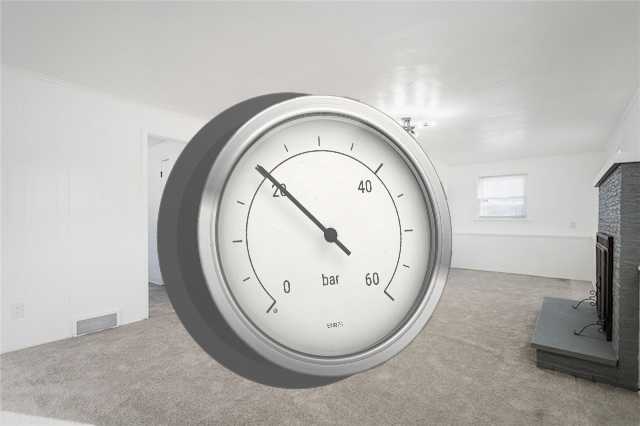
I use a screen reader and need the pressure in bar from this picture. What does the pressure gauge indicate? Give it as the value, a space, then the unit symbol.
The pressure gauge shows 20 bar
